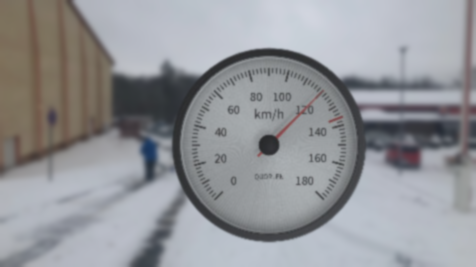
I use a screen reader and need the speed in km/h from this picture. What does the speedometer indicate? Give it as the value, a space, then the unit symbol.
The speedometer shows 120 km/h
